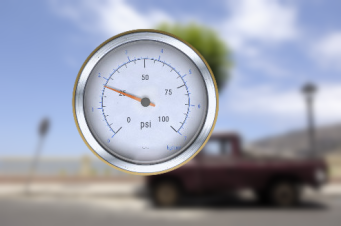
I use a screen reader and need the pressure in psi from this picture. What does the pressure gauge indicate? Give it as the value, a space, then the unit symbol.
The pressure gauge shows 25 psi
